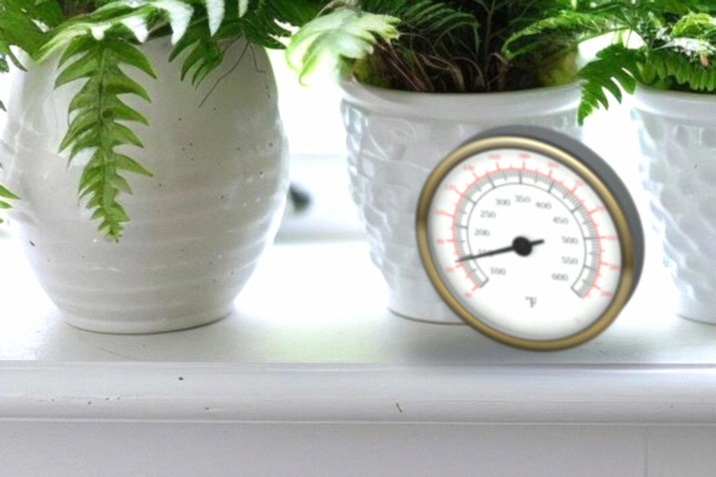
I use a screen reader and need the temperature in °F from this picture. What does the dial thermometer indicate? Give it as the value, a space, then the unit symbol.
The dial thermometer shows 150 °F
